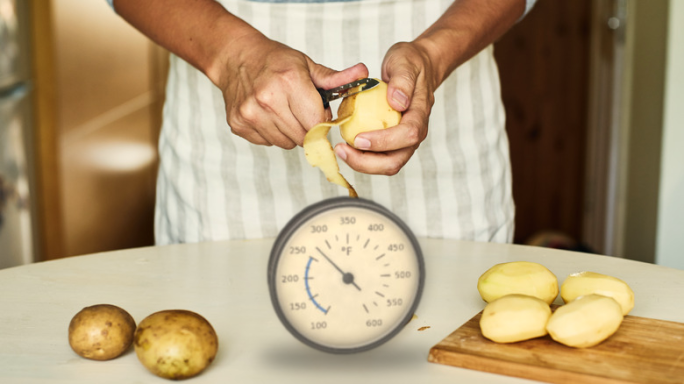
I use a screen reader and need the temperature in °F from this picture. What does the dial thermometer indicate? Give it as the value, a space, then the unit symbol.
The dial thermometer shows 275 °F
